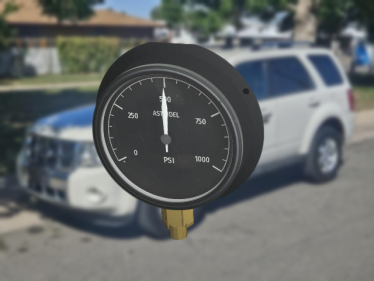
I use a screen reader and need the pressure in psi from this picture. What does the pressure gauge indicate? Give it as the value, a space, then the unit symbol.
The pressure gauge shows 500 psi
